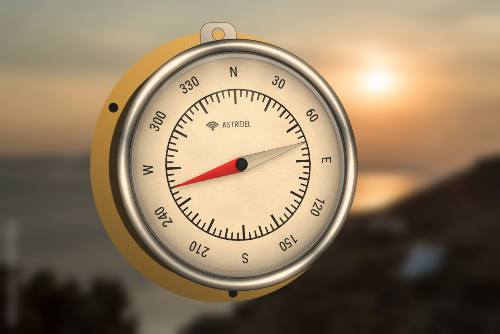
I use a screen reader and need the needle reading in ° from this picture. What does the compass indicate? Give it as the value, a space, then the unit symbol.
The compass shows 255 °
